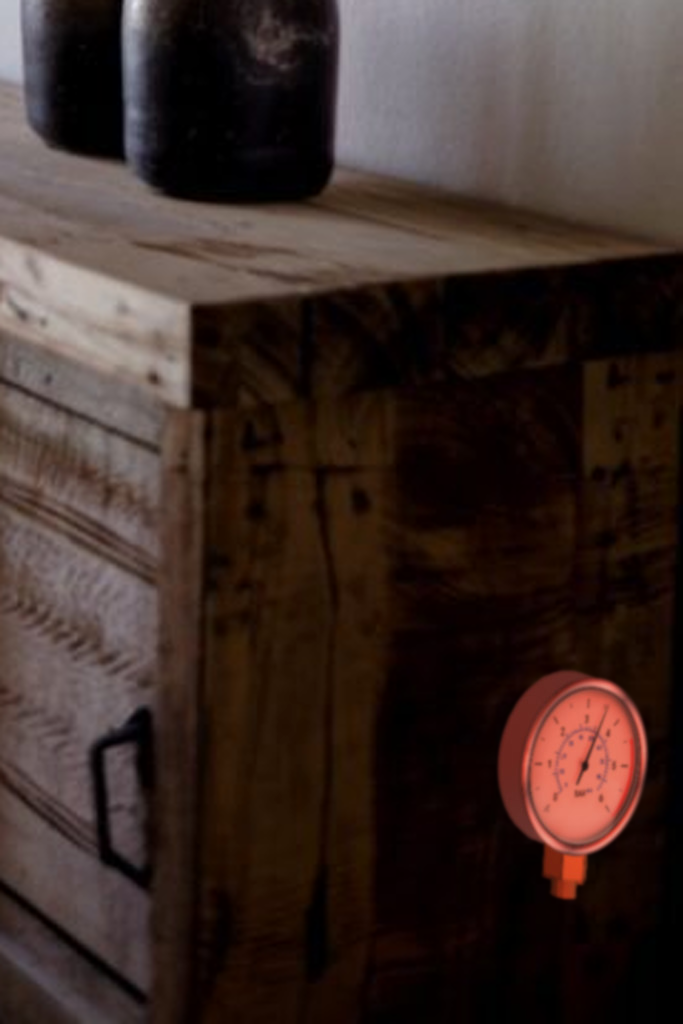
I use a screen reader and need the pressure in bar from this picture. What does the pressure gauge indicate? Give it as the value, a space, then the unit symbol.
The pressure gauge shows 3.5 bar
